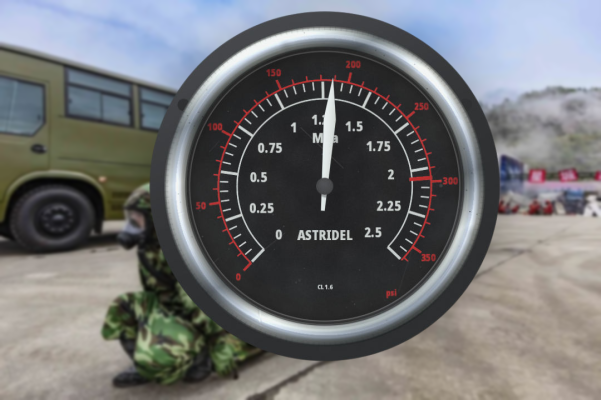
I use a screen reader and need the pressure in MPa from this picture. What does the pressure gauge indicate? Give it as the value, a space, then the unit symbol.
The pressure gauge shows 1.3 MPa
